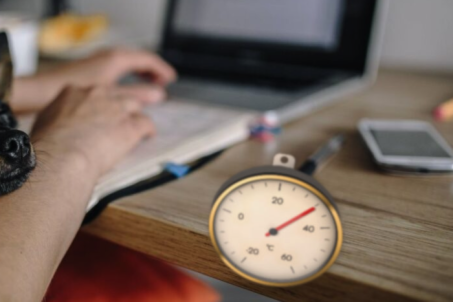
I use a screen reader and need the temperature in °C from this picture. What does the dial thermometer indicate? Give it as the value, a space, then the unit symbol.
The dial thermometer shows 32 °C
